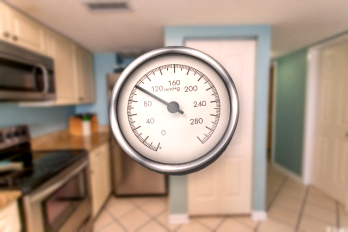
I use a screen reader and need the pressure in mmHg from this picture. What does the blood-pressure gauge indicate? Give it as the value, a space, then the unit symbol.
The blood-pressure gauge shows 100 mmHg
